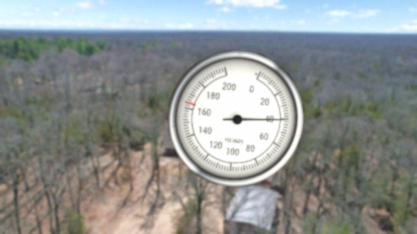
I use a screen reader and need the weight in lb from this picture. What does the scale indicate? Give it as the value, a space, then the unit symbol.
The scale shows 40 lb
